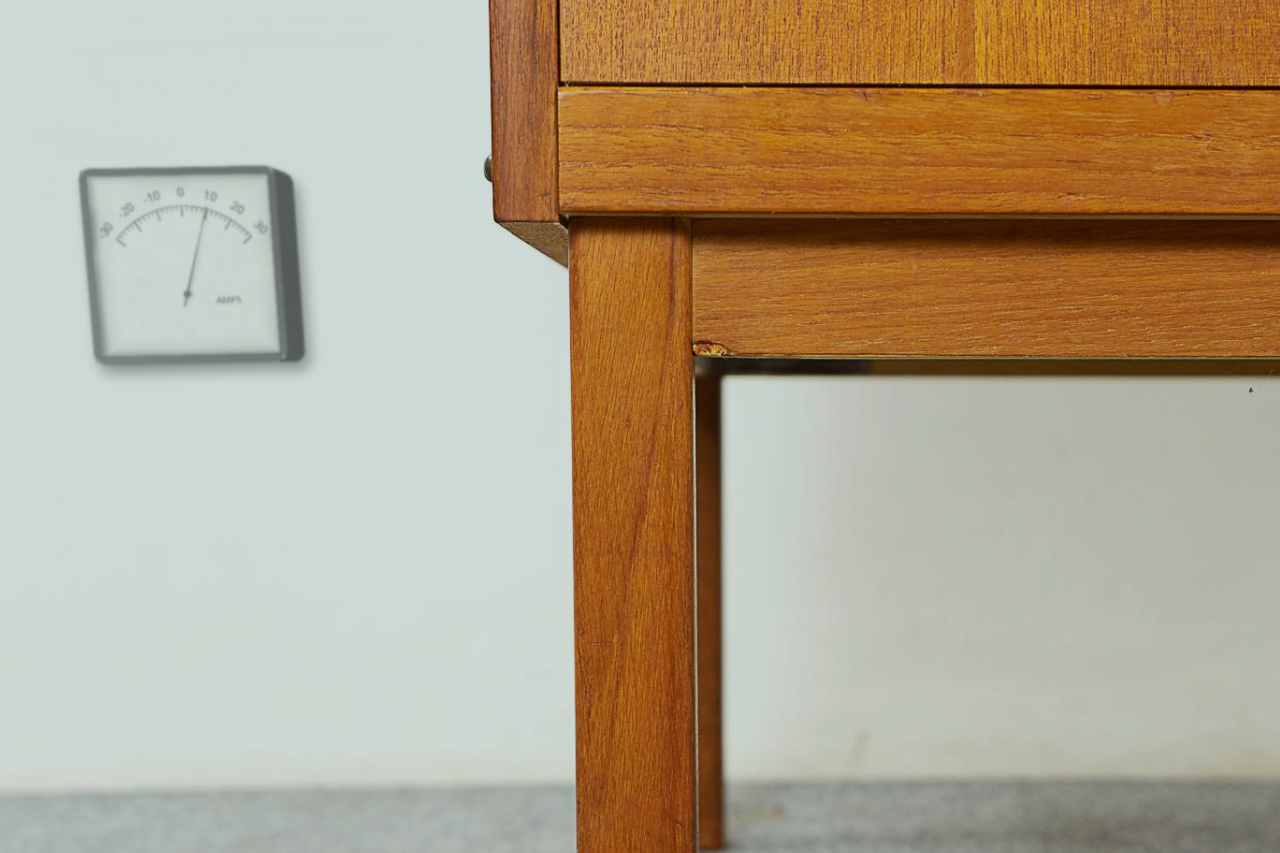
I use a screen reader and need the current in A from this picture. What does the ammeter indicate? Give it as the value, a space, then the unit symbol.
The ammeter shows 10 A
